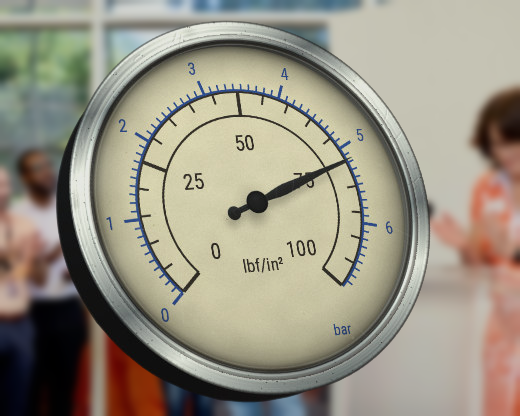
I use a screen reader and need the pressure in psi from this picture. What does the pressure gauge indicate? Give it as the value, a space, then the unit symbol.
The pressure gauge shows 75 psi
